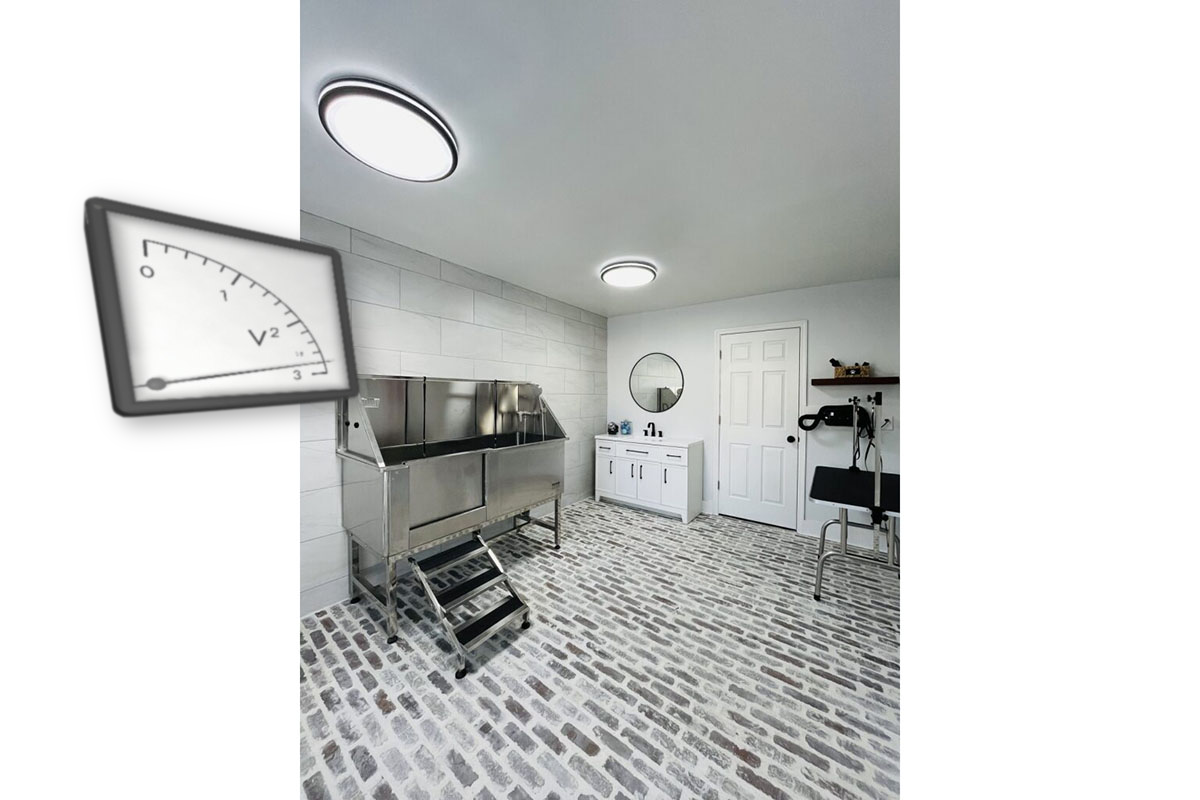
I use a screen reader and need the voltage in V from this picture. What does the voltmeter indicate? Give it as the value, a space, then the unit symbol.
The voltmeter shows 2.8 V
